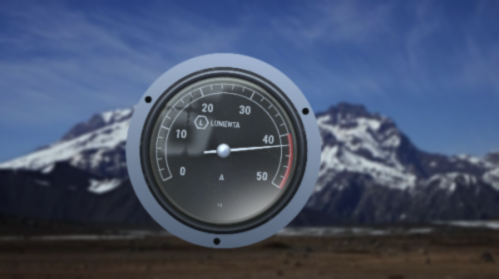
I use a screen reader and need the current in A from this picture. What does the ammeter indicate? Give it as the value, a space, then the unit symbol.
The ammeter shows 42 A
